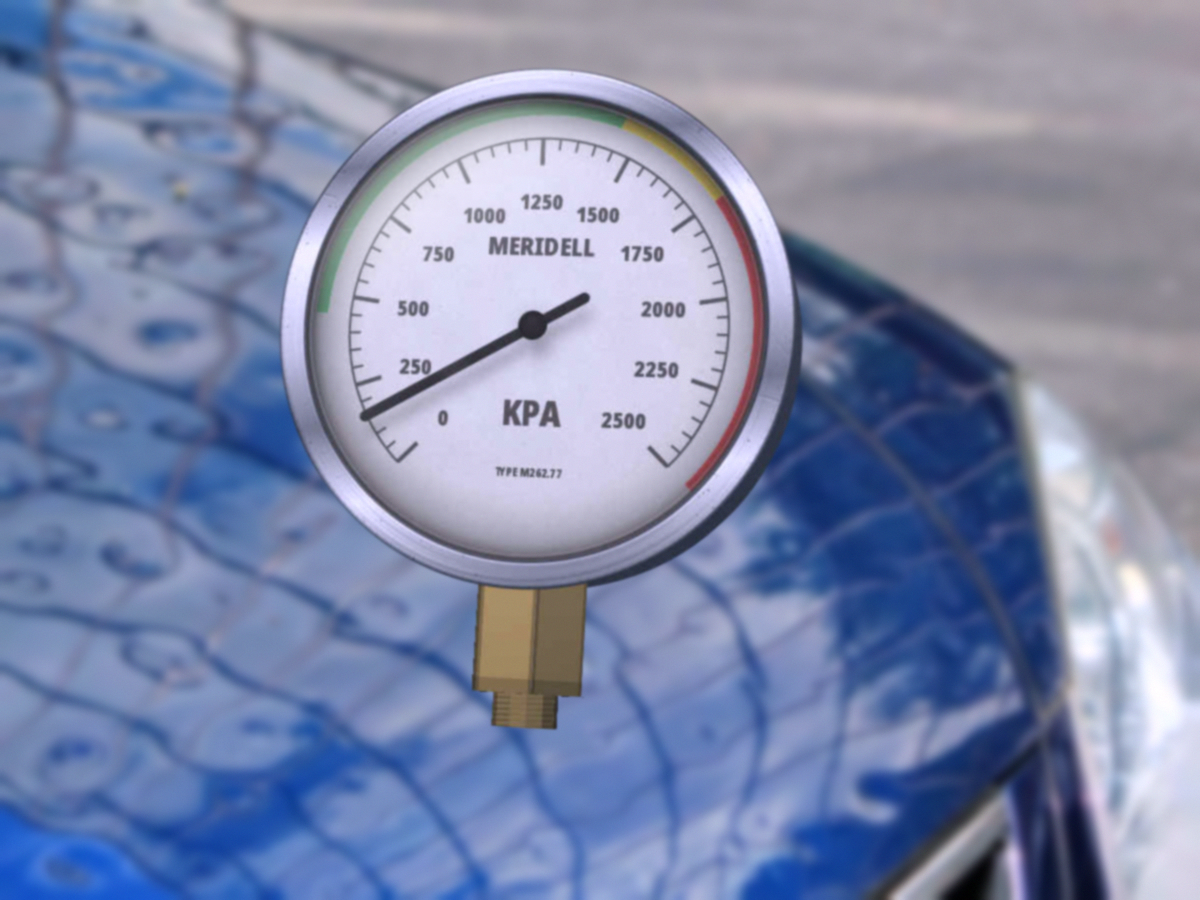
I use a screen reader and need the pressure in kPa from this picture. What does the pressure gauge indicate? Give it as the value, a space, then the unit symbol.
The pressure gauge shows 150 kPa
